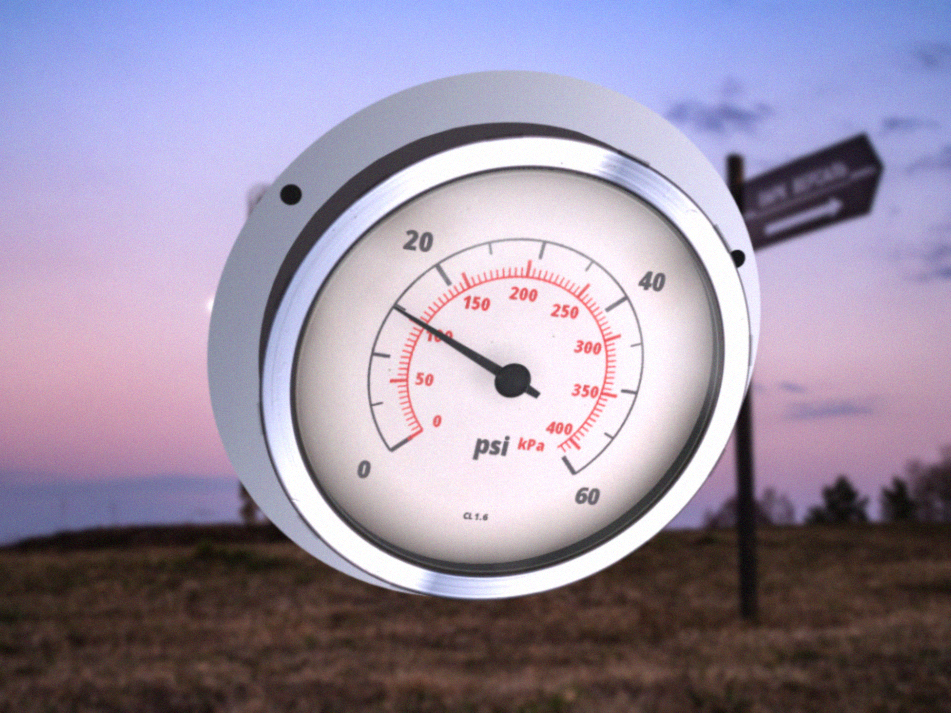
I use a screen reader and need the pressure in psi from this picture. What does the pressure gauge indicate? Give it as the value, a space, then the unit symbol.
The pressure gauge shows 15 psi
